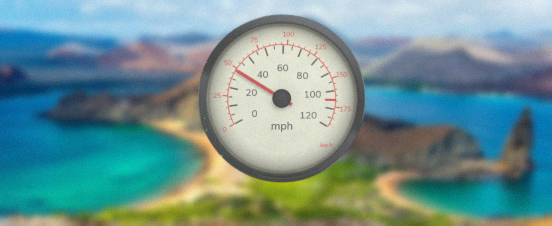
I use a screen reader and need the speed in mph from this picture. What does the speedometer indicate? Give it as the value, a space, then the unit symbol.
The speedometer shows 30 mph
